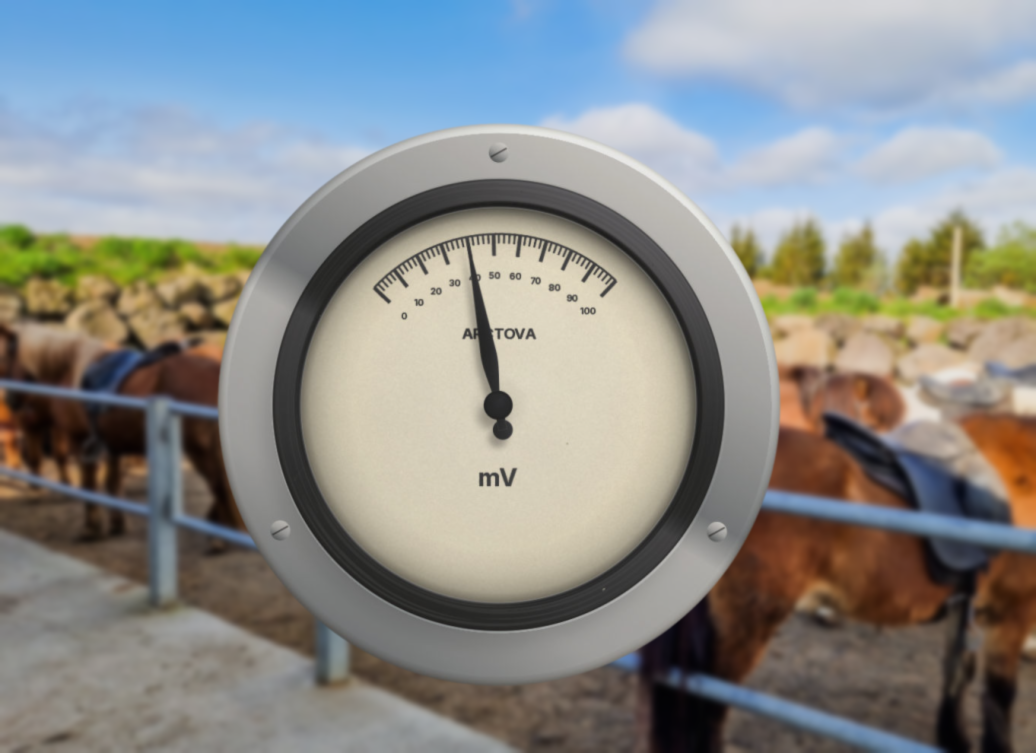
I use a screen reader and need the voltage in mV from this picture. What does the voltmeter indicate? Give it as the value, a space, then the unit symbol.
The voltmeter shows 40 mV
